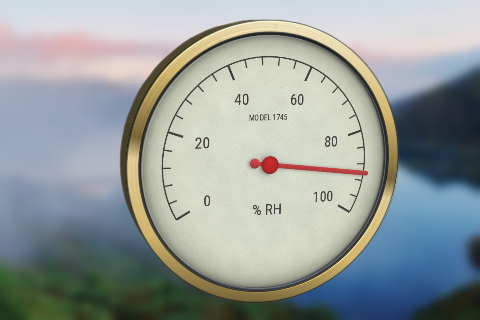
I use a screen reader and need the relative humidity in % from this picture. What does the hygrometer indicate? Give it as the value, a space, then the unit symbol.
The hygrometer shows 90 %
